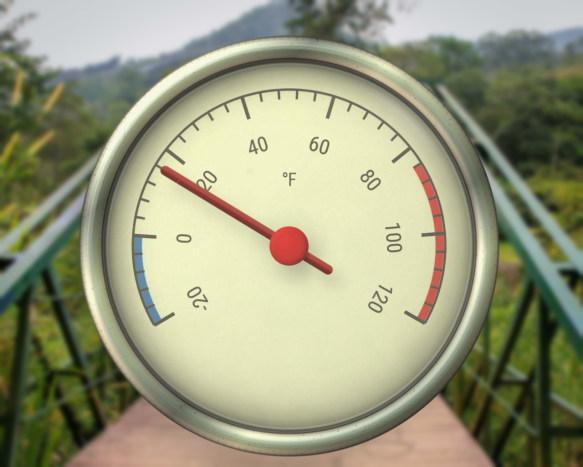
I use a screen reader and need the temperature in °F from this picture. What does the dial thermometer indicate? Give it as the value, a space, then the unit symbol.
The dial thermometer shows 16 °F
